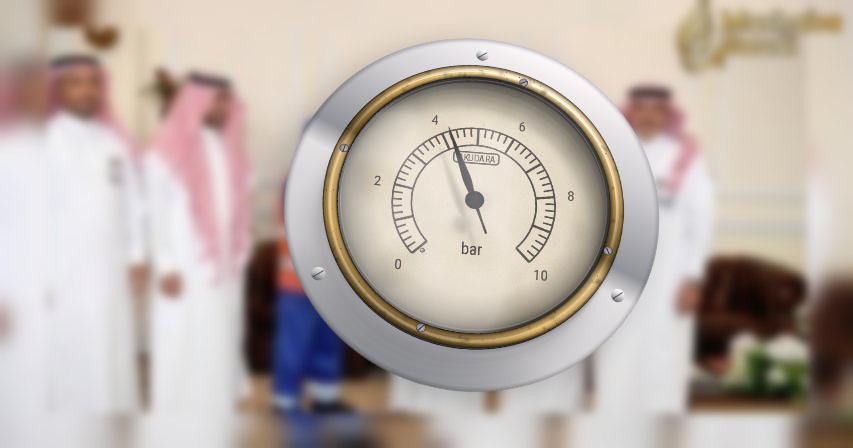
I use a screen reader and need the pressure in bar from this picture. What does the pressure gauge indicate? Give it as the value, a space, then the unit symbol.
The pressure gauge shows 4.2 bar
